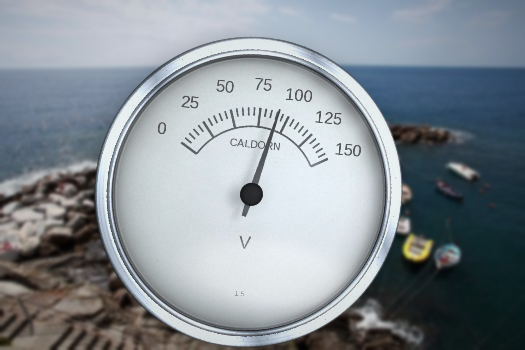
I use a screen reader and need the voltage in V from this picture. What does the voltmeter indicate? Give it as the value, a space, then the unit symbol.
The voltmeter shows 90 V
